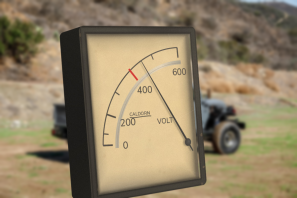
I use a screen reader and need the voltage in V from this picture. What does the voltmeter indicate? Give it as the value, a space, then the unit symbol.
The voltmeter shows 450 V
